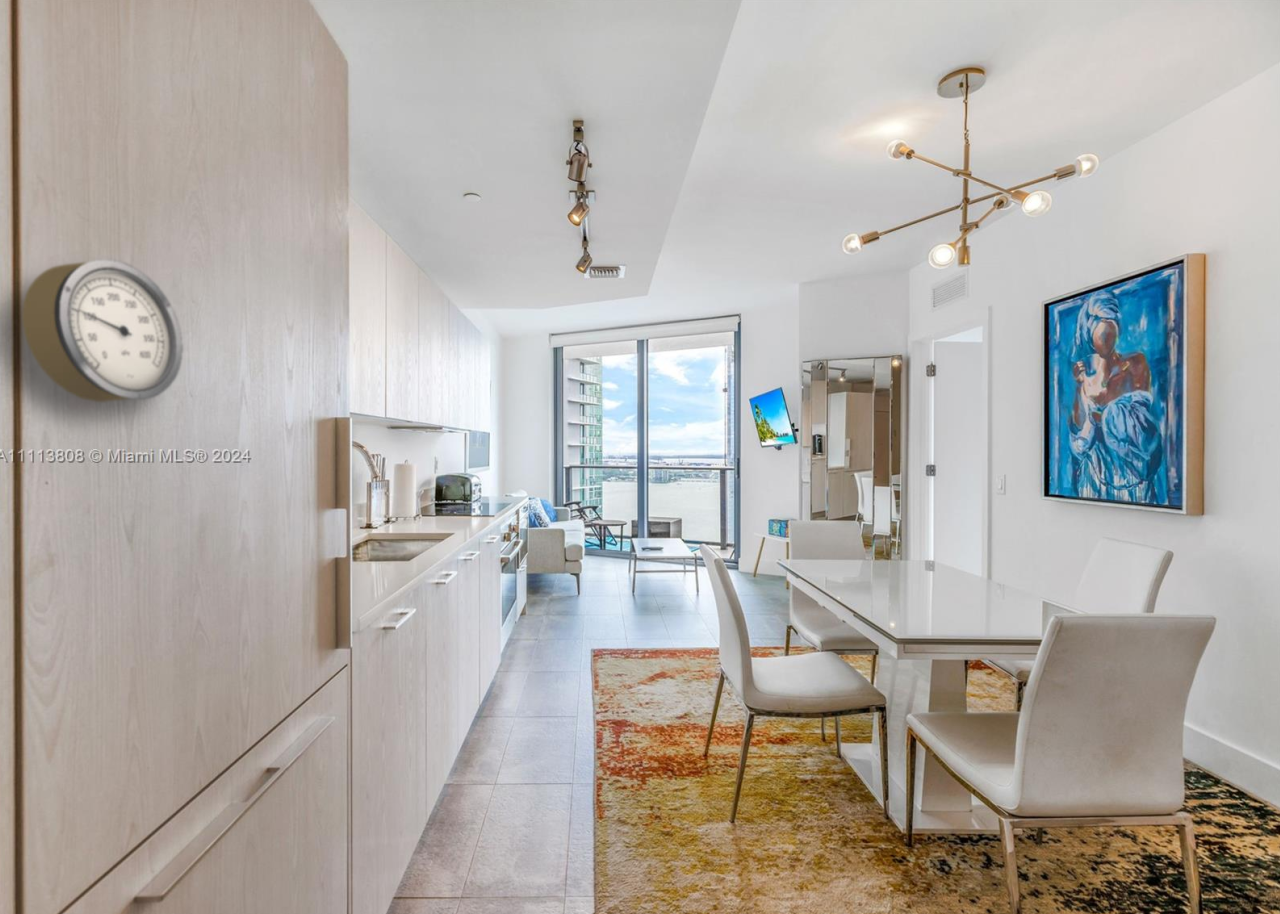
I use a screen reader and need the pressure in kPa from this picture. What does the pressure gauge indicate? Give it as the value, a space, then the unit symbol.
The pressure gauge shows 100 kPa
